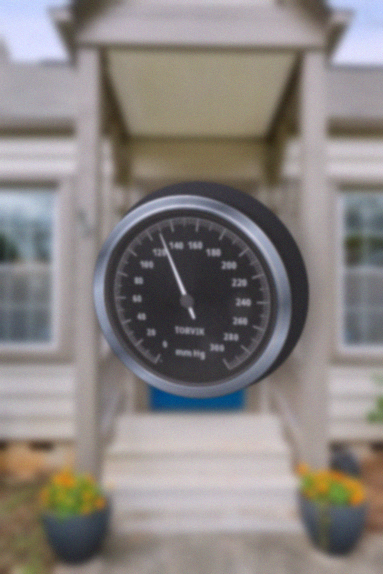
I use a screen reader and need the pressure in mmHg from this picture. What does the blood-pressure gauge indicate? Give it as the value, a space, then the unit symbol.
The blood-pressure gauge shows 130 mmHg
